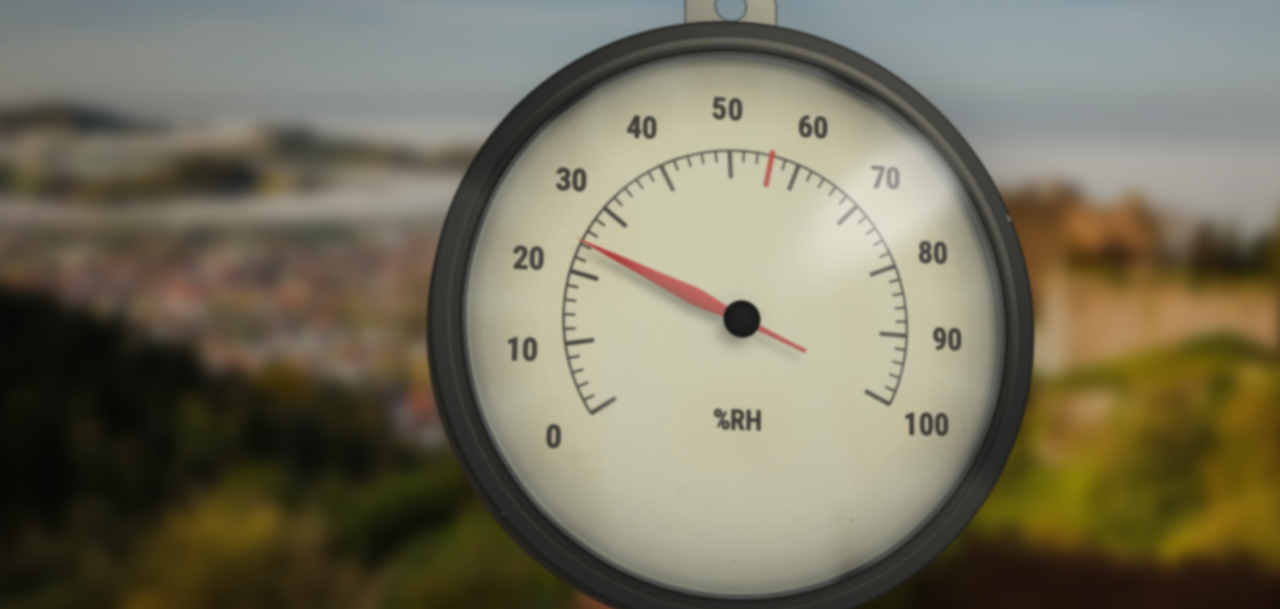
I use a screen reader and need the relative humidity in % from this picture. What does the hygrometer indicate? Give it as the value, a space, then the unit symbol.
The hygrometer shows 24 %
